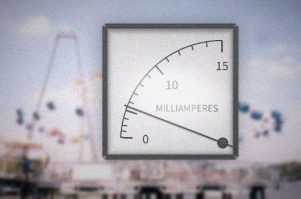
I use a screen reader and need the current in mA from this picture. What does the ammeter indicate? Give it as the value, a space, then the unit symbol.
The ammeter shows 5.5 mA
